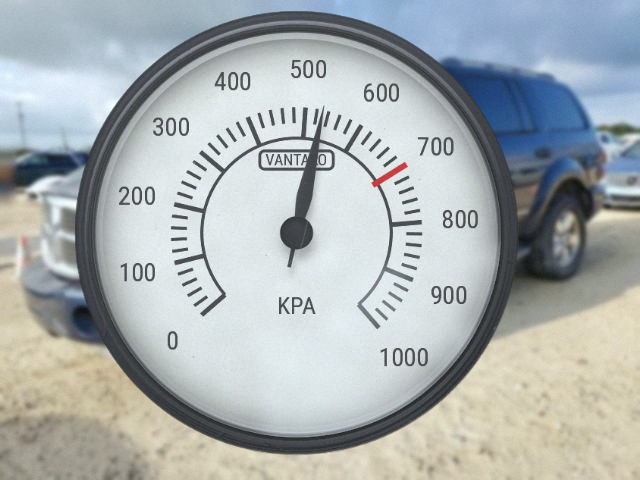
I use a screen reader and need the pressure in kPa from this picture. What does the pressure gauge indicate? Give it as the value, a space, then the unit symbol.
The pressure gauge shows 530 kPa
